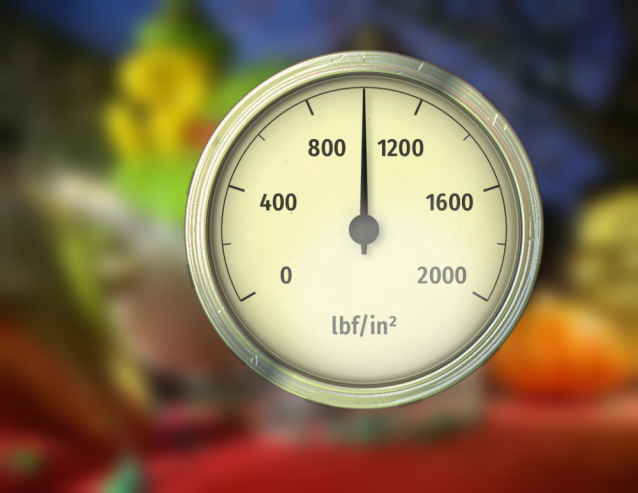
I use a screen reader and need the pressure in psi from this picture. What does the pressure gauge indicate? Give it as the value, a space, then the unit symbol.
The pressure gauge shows 1000 psi
